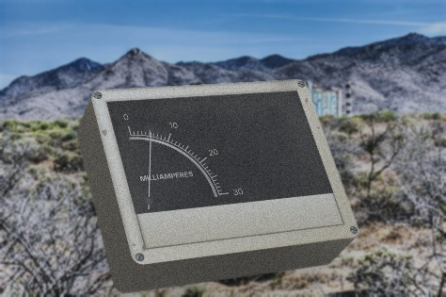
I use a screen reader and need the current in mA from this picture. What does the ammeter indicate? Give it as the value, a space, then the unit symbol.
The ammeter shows 5 mA
